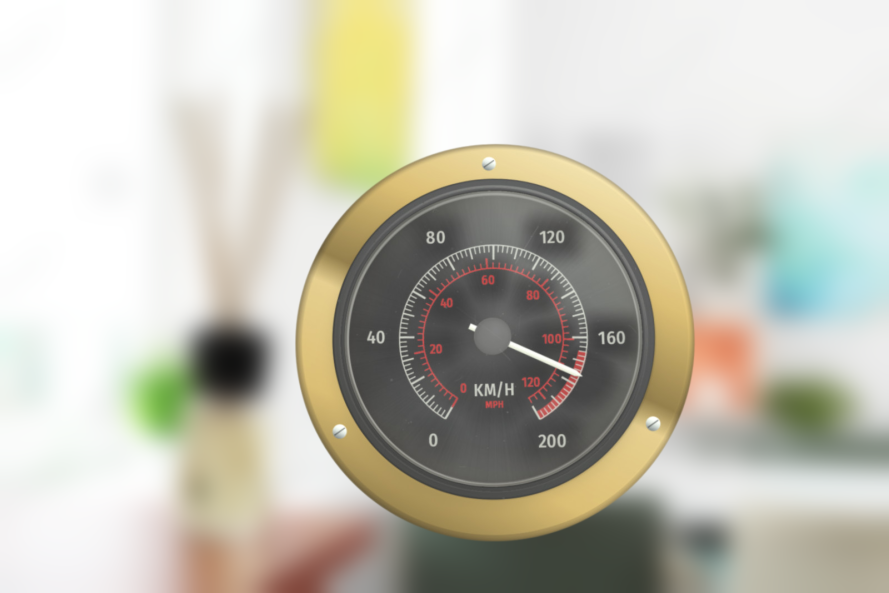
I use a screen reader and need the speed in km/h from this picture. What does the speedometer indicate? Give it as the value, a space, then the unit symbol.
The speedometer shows 176 km/h
